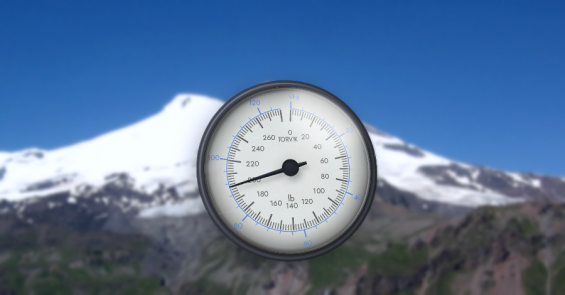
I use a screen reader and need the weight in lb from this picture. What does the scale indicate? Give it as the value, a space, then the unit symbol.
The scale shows 200 lb
